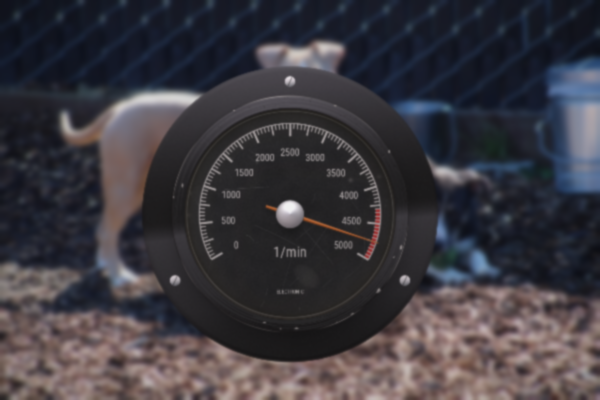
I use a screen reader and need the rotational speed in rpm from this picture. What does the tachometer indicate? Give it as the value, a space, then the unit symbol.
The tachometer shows 4750 rpm
